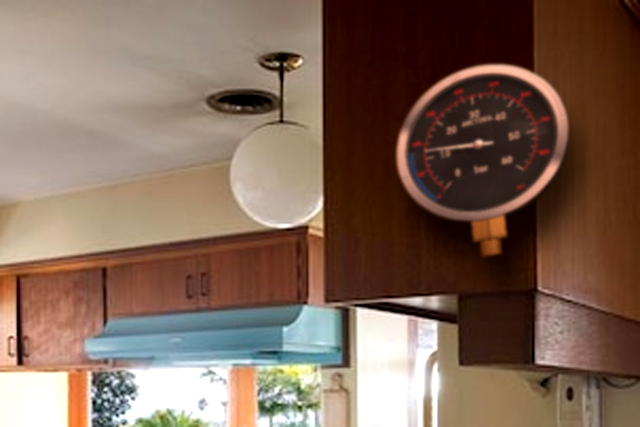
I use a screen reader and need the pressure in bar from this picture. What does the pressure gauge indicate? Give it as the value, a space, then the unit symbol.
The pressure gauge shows 12 bar
